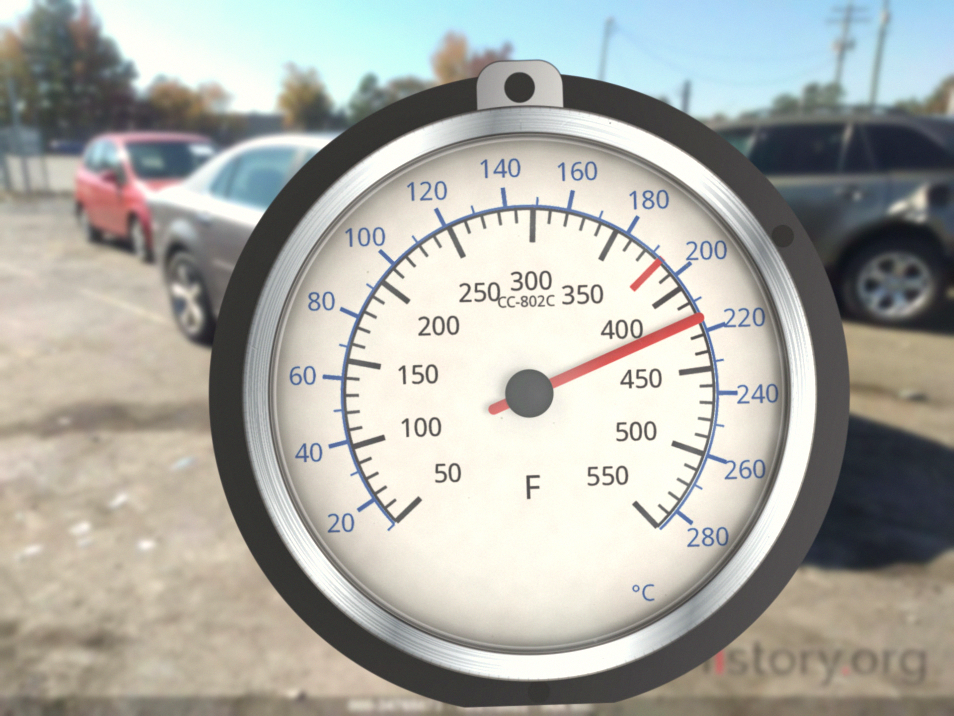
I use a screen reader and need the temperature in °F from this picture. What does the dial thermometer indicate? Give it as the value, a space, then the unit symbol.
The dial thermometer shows 420 °F
